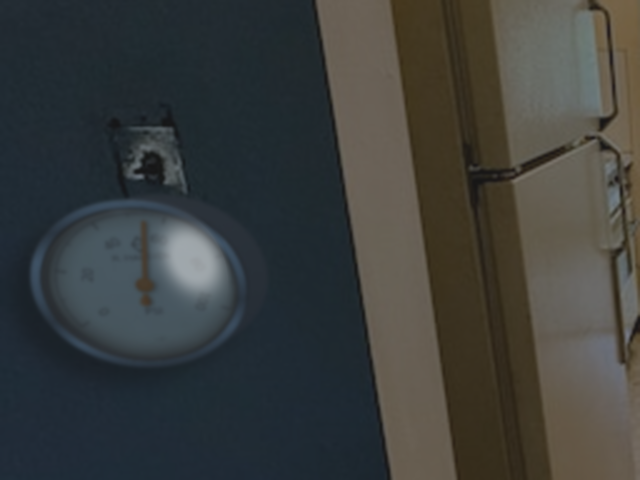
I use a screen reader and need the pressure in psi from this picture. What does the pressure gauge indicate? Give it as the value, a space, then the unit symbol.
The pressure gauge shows 55 psi
